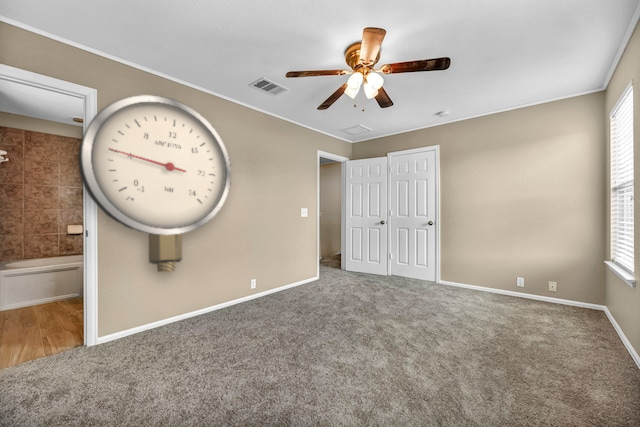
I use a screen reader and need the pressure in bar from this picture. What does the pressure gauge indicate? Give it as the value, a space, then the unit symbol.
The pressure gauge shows 4 bar
